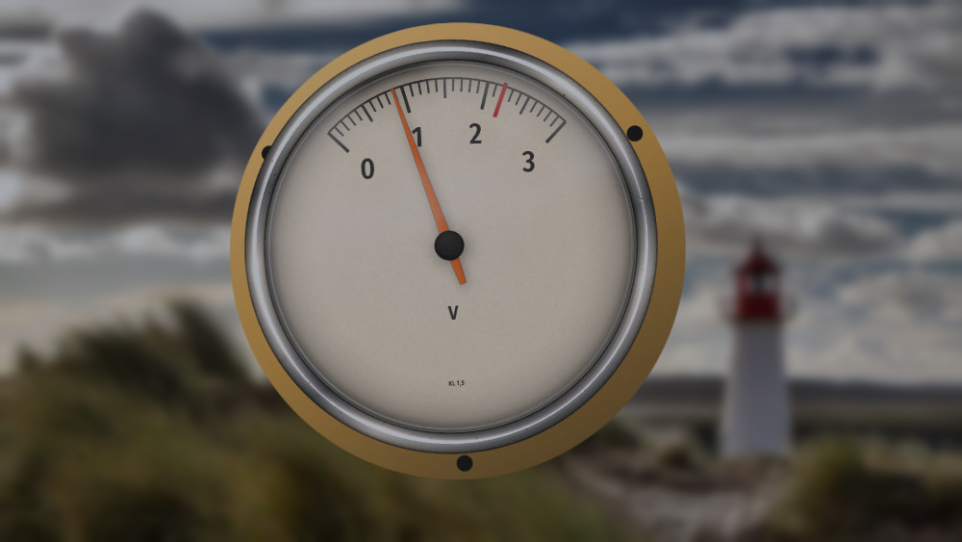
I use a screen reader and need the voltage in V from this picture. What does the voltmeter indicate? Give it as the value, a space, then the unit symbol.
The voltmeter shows 0.9 V
